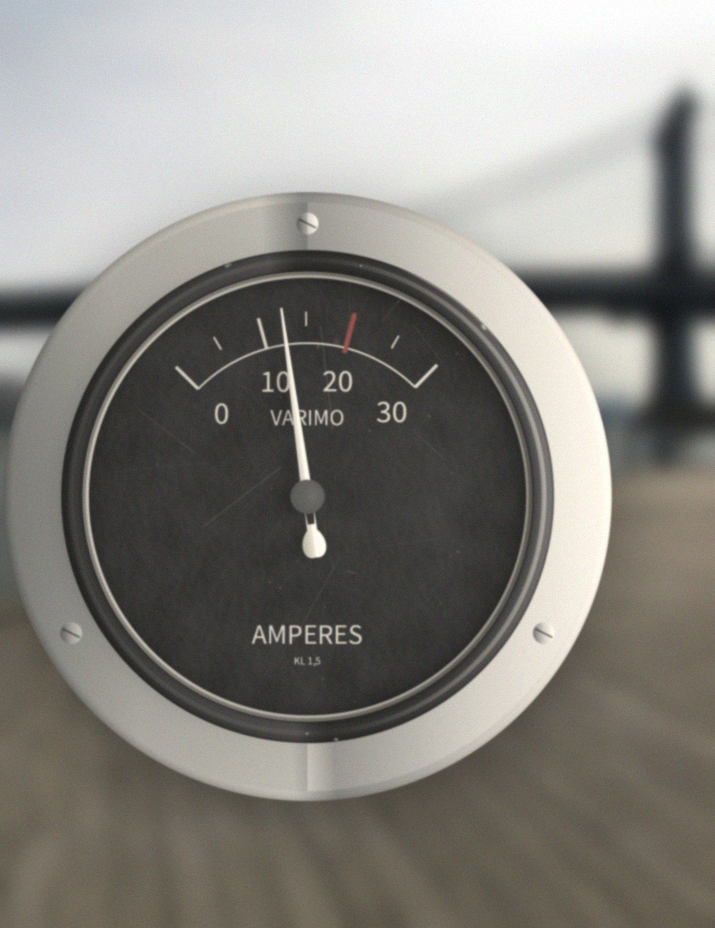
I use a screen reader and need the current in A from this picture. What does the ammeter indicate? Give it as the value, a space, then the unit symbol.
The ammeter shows 12.5 A
